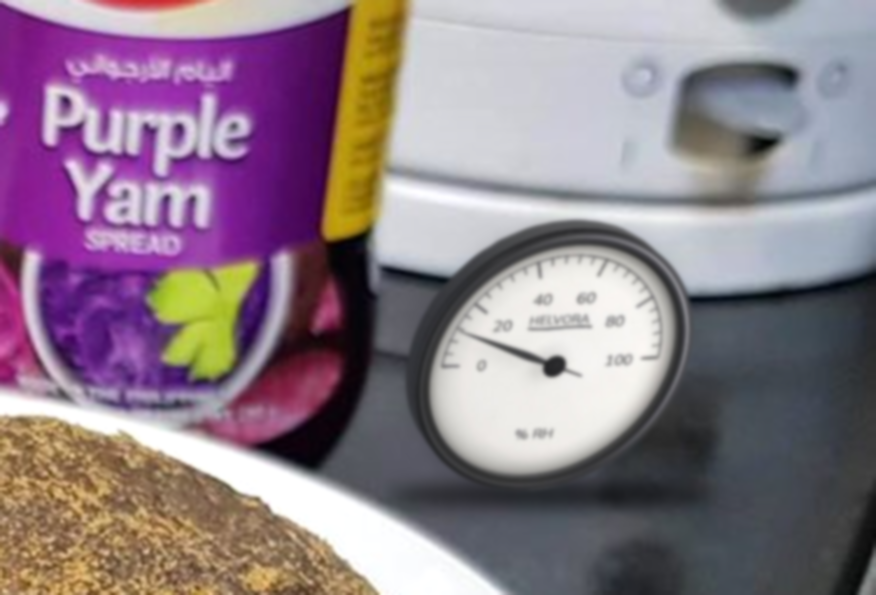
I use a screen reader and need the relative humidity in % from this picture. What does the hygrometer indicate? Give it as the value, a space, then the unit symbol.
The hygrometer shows 12 %
